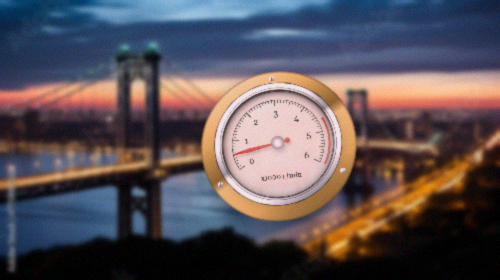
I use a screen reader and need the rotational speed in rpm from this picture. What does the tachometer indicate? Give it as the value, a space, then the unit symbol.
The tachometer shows 500 rpm
